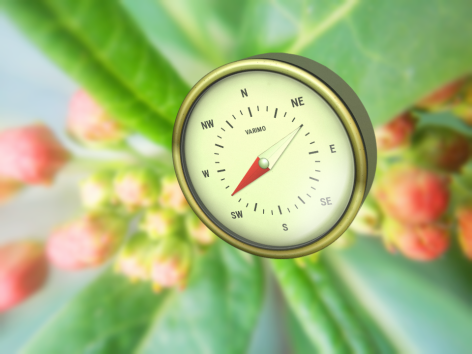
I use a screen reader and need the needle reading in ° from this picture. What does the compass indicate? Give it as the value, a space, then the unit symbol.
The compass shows 240 °
